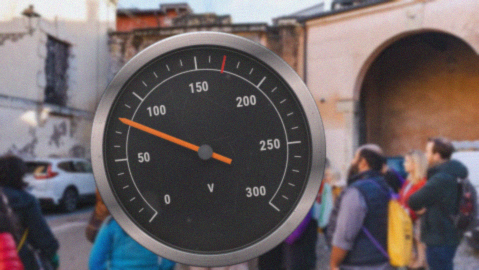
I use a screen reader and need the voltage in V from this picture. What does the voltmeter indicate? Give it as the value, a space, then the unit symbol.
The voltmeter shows 80 V
